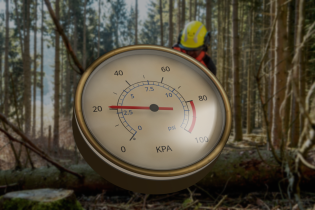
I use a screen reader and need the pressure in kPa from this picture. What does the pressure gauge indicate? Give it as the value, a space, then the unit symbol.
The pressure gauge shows 20 kPa
